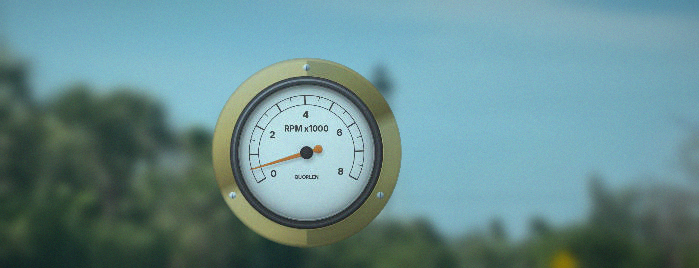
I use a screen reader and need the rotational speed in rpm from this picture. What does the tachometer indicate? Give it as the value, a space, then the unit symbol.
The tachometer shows 500 rpm
